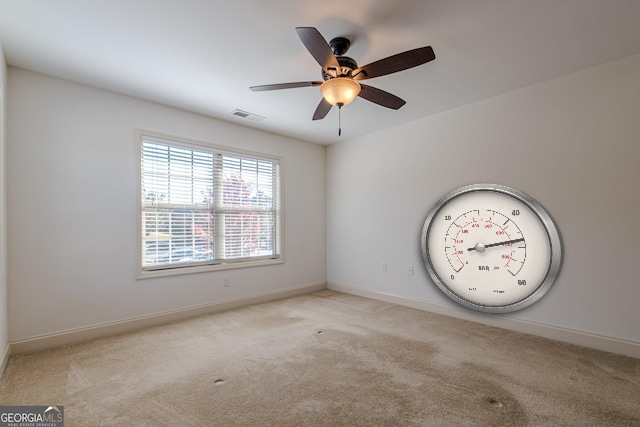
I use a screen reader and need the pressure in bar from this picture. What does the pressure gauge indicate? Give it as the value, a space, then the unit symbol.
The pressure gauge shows 47.5 bar
